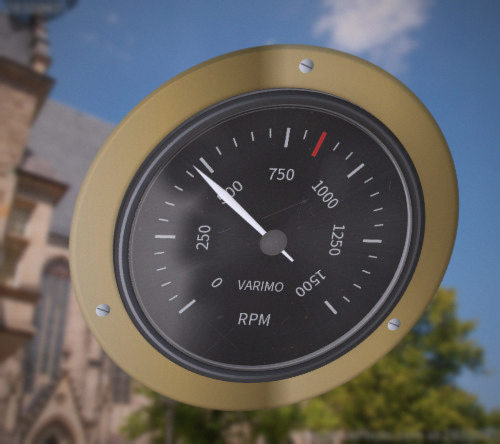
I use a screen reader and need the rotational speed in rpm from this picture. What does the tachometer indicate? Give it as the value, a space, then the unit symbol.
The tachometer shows 475 rpm
